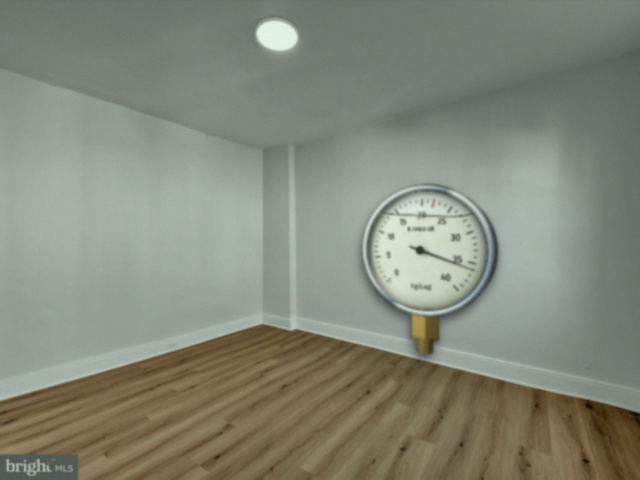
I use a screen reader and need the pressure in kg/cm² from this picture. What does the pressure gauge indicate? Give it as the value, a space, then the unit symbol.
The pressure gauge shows 36 kg/cm²
